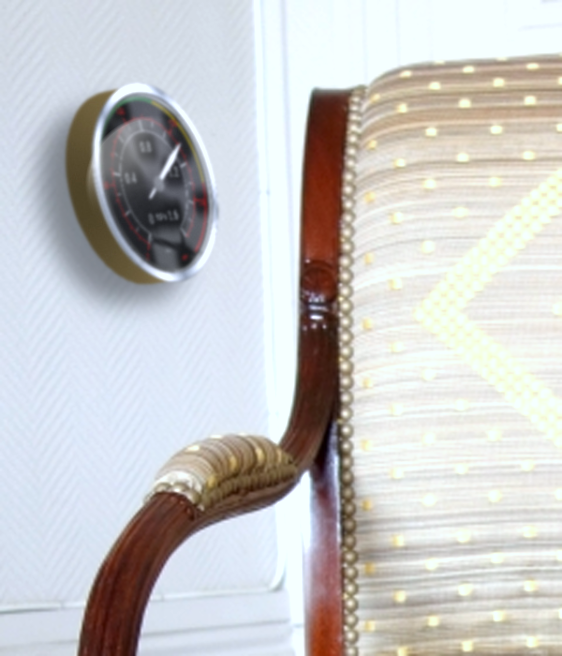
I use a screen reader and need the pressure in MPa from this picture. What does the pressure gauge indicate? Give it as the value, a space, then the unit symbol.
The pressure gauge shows 1.1 MPa
